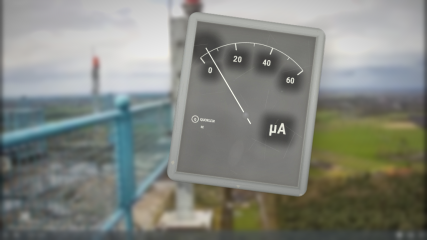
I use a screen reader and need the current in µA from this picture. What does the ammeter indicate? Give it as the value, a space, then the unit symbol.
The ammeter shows 5 µA
